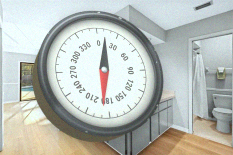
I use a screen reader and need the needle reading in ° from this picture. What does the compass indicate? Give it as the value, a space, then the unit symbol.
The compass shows 190 °
